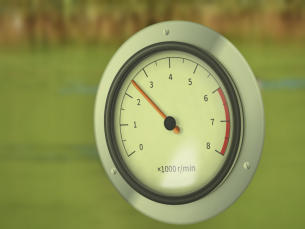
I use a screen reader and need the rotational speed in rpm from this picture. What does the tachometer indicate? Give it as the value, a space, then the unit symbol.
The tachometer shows 2500 rpm
